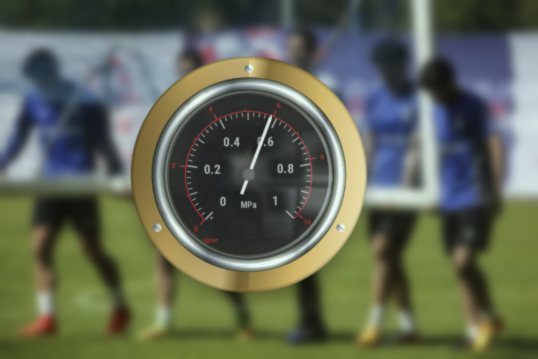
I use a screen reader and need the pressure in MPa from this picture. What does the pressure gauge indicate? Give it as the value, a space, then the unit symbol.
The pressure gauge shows 0.58 MPa
